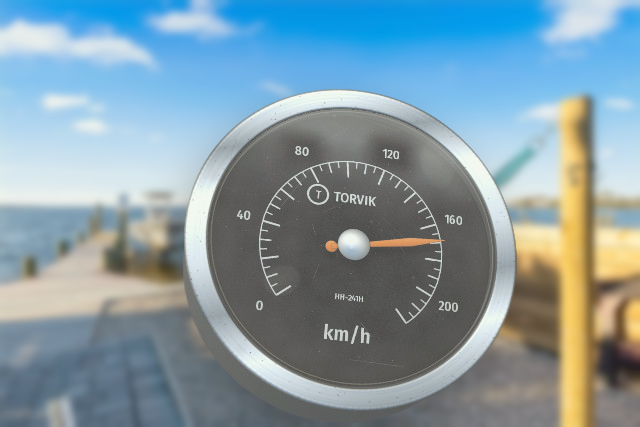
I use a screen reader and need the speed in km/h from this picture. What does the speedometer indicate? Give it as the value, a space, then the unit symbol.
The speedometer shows 170 km/h
